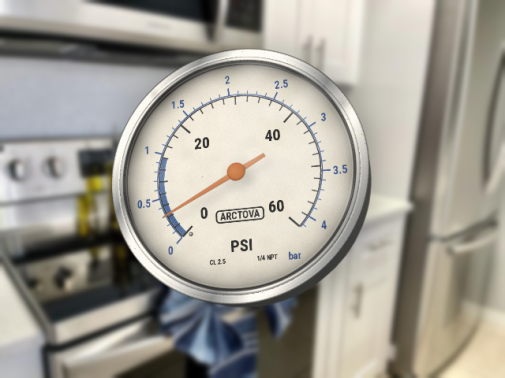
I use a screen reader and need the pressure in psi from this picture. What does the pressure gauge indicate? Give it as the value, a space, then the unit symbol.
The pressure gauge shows 4 psi
